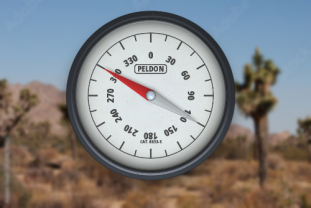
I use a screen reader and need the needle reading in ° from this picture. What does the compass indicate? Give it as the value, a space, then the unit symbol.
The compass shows 300 °
